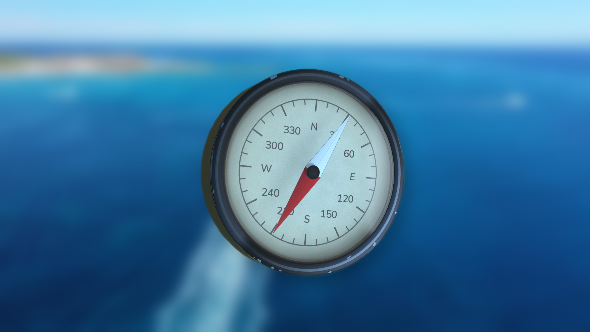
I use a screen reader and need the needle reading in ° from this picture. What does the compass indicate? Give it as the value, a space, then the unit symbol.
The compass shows 210 °
